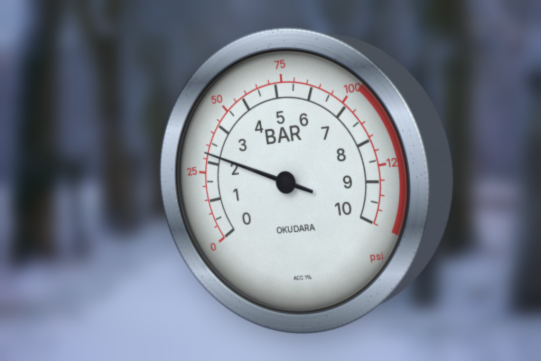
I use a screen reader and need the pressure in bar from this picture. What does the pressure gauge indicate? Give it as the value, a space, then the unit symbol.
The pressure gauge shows 2.25 bar
